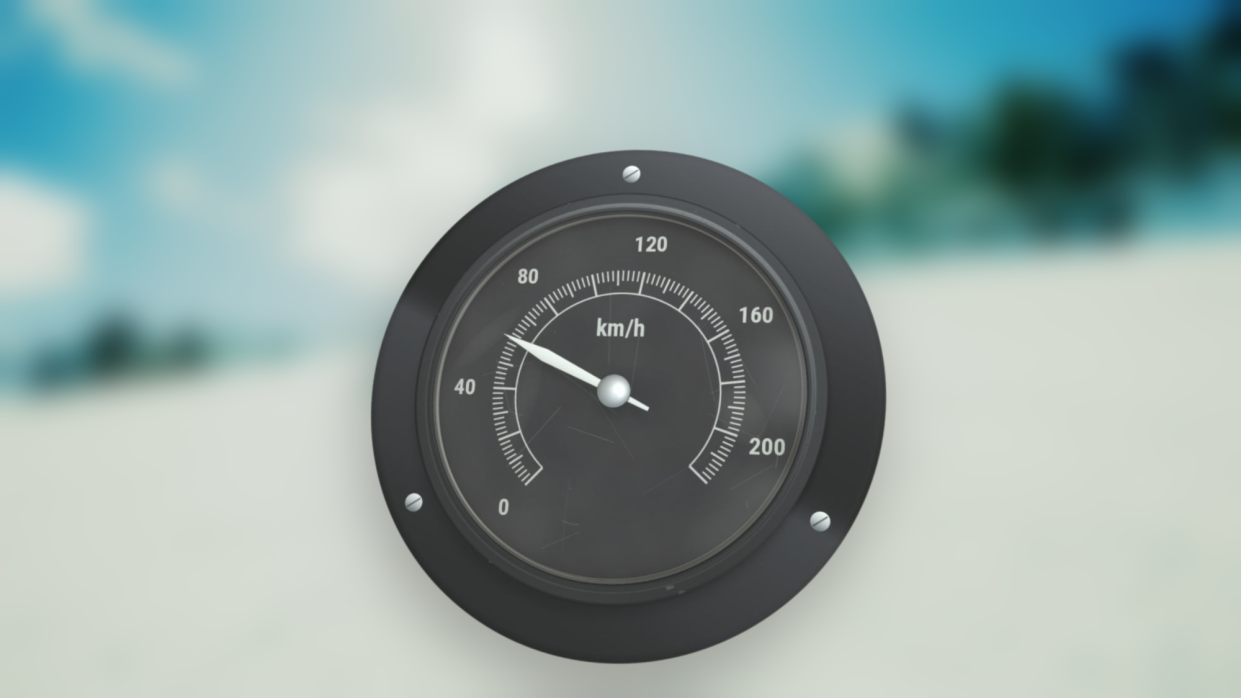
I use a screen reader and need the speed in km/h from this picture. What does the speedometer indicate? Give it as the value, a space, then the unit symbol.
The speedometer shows 60 km/h
